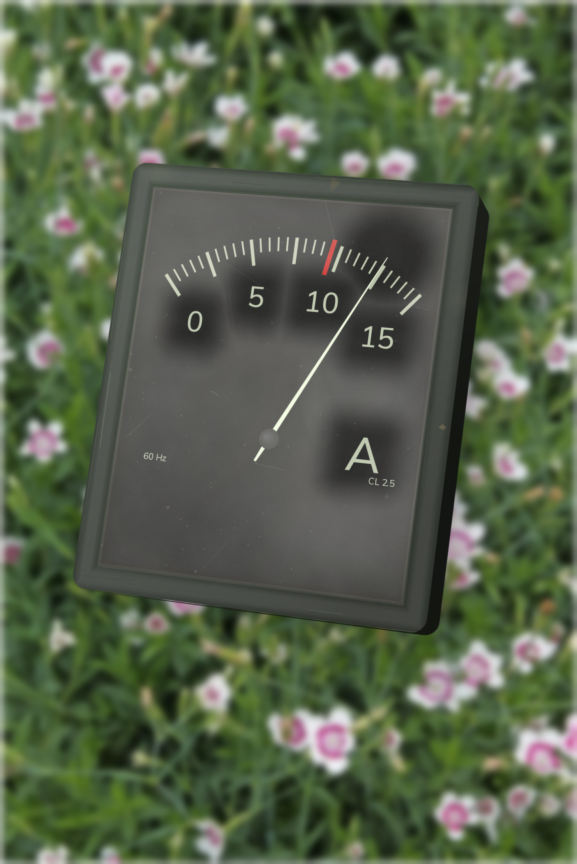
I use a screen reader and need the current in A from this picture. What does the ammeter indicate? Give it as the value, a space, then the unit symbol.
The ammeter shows 12.5 A
